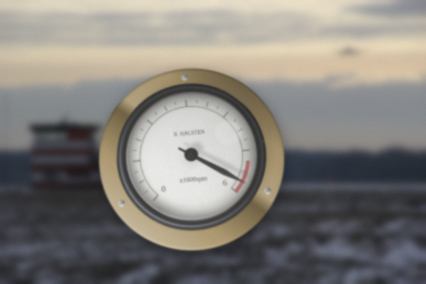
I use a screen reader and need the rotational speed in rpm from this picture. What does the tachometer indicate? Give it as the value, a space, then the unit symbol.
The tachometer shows 5750 rpm
